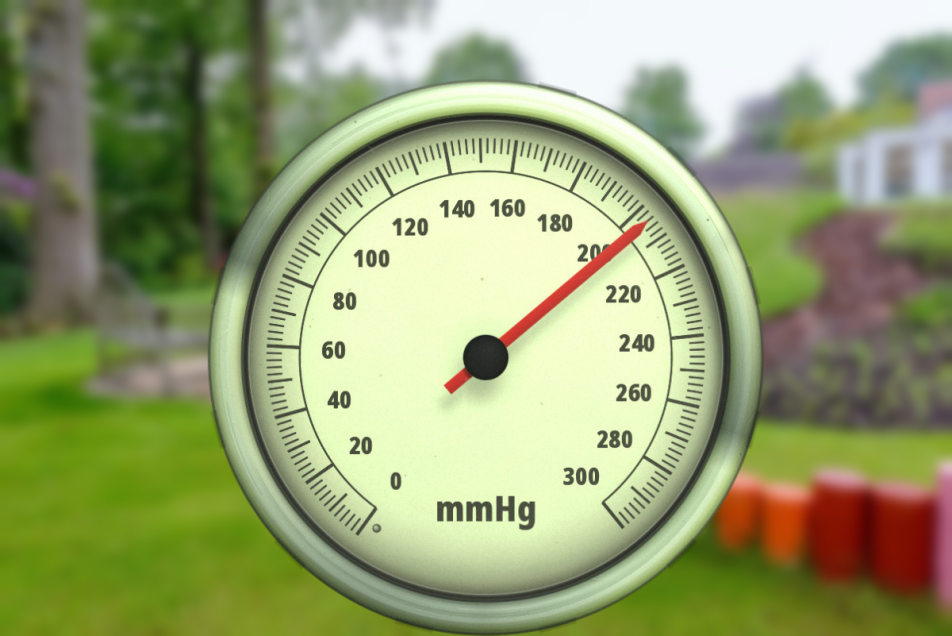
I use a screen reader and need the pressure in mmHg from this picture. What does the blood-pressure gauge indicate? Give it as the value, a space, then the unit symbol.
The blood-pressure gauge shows 204 mmHg
